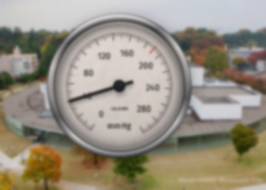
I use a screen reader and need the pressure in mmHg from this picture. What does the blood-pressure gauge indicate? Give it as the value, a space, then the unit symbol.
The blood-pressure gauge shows 40 mmHg
